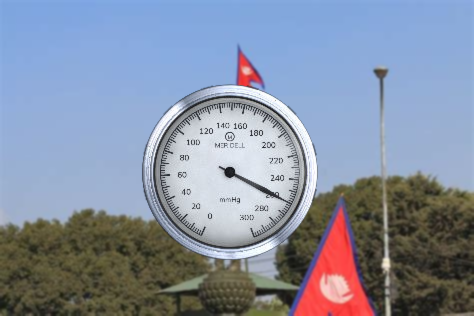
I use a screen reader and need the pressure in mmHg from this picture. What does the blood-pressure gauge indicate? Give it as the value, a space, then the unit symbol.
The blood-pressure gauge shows 260 mmHg
